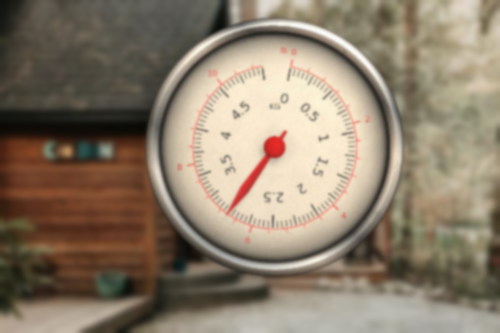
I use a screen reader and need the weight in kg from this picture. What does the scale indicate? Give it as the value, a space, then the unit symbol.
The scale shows 3 kg
